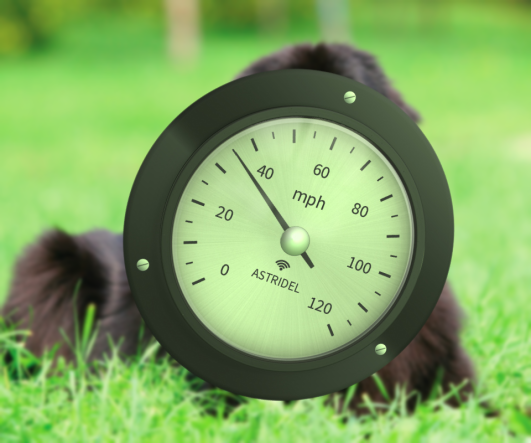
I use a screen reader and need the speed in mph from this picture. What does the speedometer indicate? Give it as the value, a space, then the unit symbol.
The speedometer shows 35 mph
